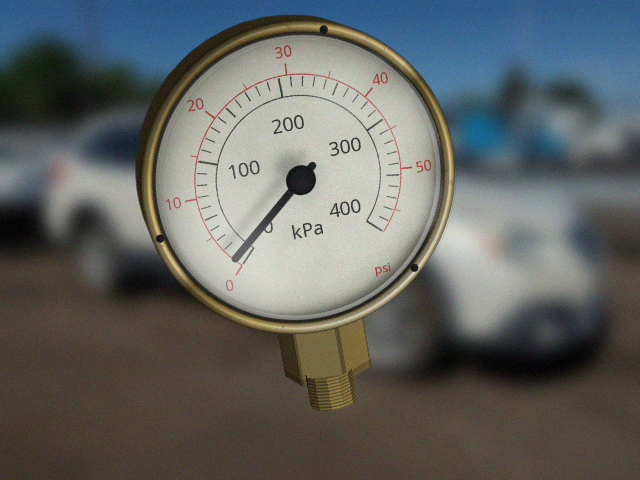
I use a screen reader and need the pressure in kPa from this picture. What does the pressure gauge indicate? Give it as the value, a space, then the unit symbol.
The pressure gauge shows 10 kPa
